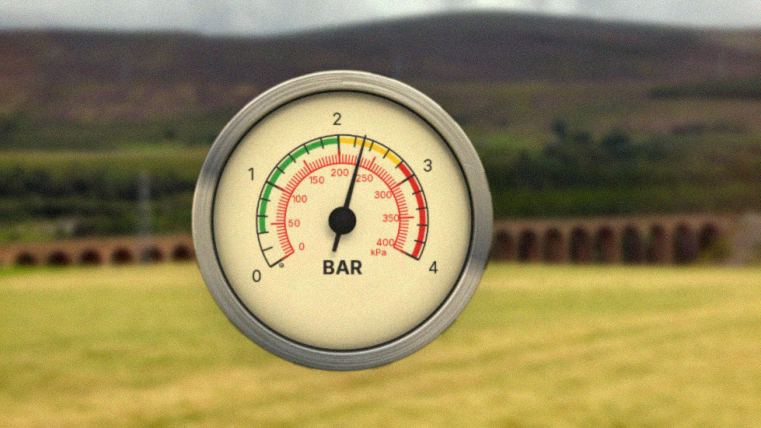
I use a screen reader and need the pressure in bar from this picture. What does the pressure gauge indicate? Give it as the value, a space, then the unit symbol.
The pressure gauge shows 2.3 bar
